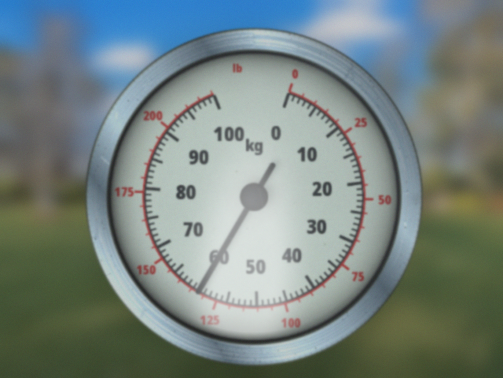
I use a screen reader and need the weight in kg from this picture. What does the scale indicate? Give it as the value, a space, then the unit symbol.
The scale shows 60 kg
